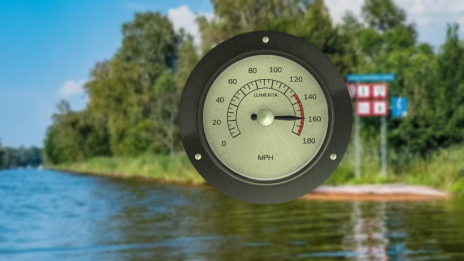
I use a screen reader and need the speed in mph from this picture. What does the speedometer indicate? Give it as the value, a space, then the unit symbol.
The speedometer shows 160 mph
